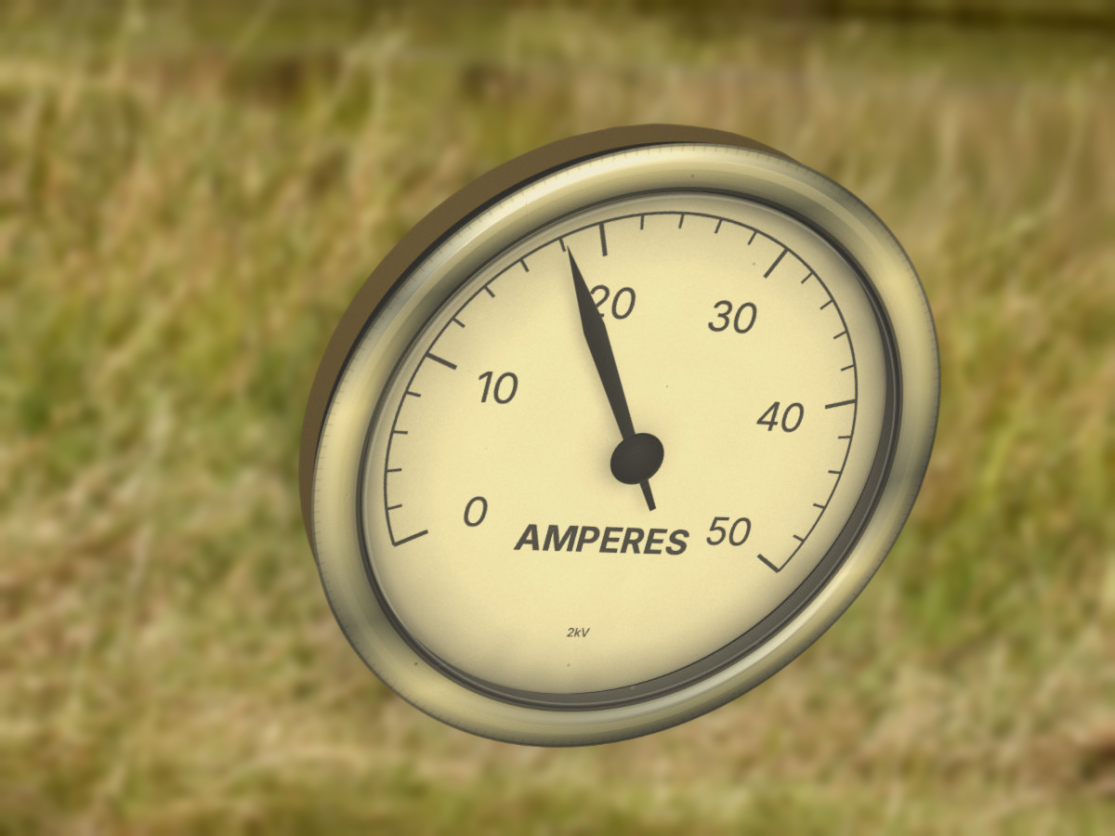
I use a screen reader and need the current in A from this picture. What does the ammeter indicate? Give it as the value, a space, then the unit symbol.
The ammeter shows 18 A
